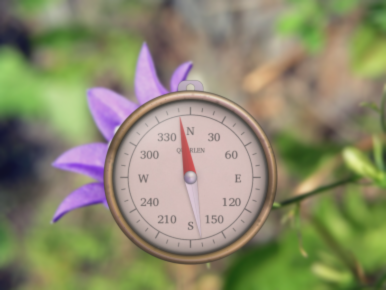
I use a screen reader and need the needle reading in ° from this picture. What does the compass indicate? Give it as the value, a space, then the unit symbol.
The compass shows 350 °
